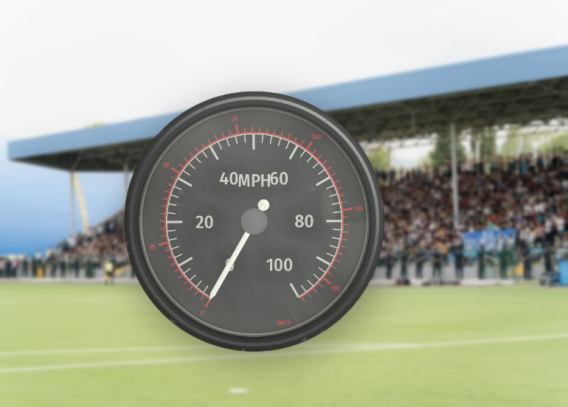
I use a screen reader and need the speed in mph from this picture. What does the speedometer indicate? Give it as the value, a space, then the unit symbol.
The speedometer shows 0 mph
